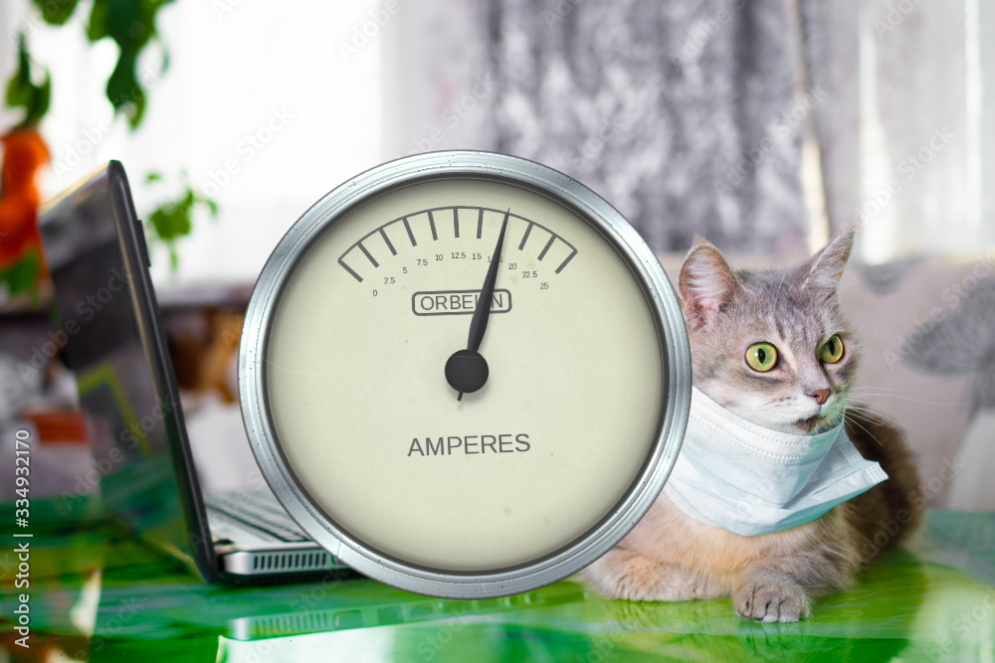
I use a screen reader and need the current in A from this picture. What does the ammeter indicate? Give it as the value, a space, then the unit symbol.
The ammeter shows 17.5 A
